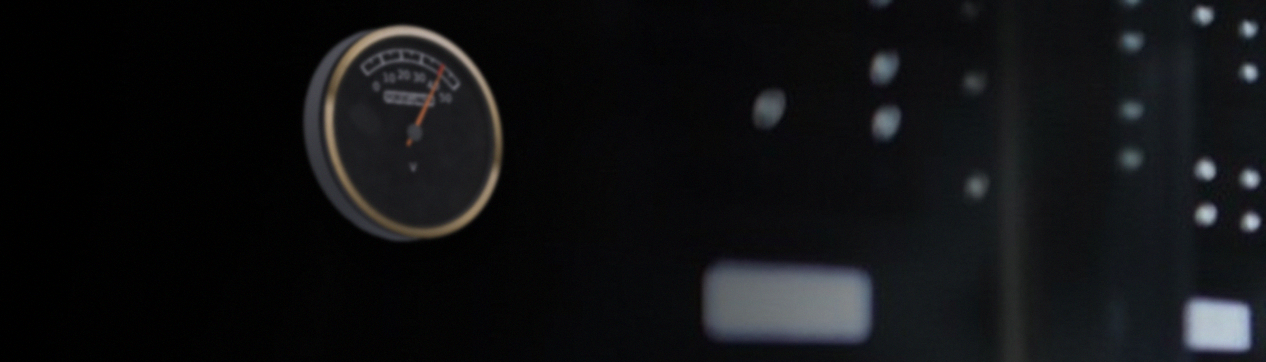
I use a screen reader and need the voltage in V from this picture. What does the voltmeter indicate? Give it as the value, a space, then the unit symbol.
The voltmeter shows 40 V
